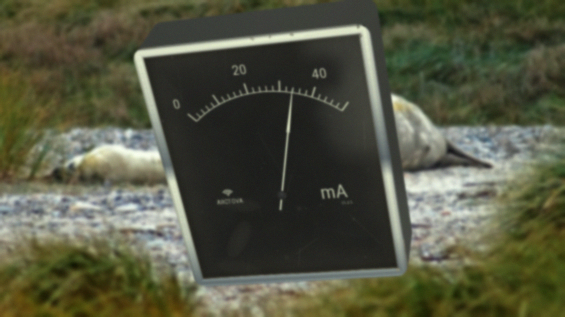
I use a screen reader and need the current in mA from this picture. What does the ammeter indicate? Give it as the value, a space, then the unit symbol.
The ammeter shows 34 mA
